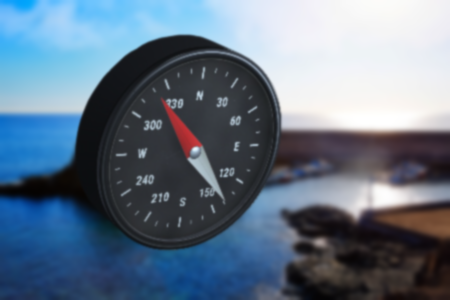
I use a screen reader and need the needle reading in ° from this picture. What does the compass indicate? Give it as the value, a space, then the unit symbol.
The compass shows 320 °
